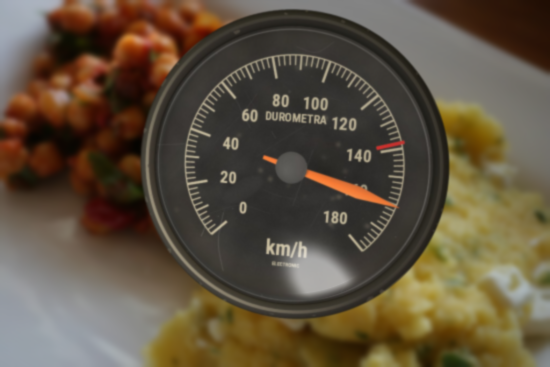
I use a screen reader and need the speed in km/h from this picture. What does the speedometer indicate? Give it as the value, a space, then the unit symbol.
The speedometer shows 160 km/h
